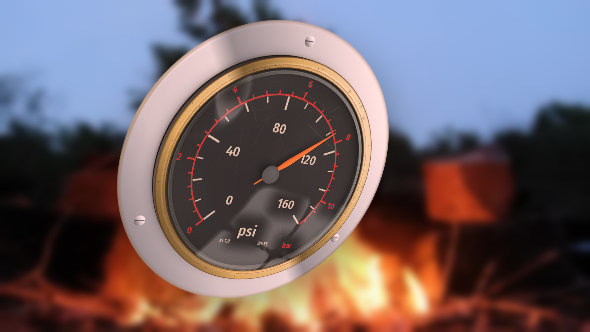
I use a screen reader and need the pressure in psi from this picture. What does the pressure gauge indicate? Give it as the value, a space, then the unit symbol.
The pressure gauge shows 110 psi
